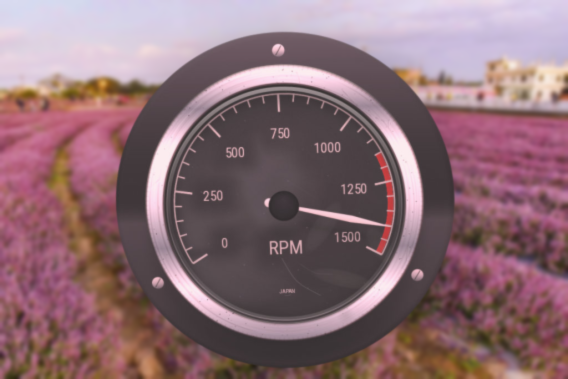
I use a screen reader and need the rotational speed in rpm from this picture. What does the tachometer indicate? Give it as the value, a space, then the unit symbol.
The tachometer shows 1400 rpm
